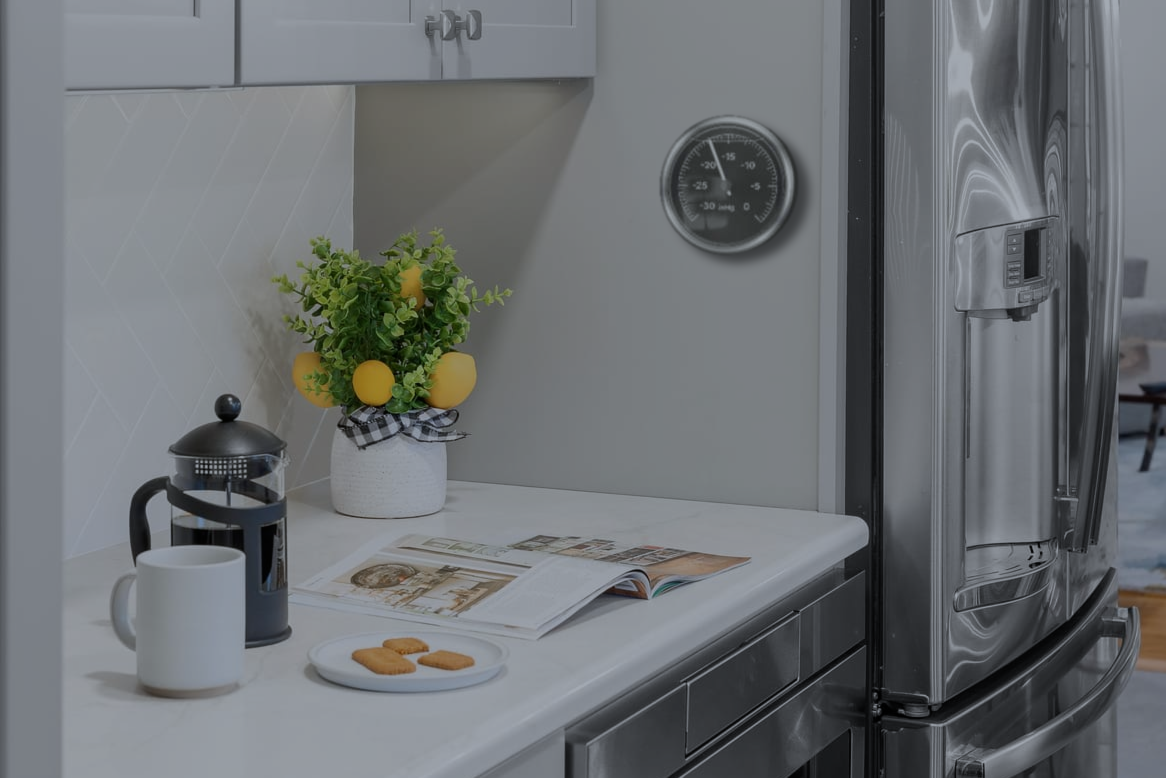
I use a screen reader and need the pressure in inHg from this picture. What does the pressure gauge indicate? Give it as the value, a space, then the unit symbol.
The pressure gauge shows -17.5 inHg
